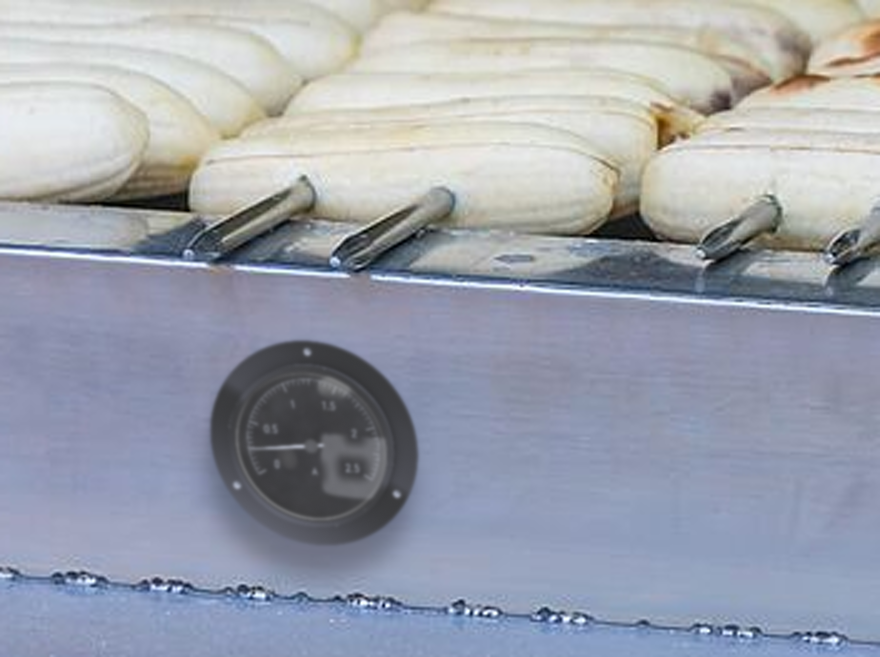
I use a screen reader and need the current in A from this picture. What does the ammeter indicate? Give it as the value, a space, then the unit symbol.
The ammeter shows 0.25 A
